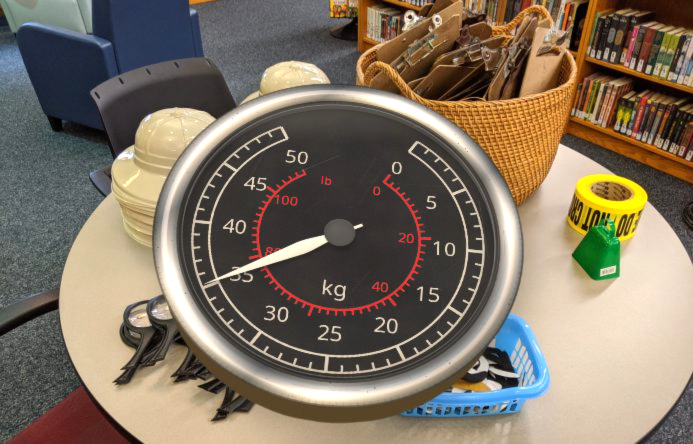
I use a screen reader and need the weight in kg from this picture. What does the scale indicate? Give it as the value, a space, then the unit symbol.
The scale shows 35 kg
